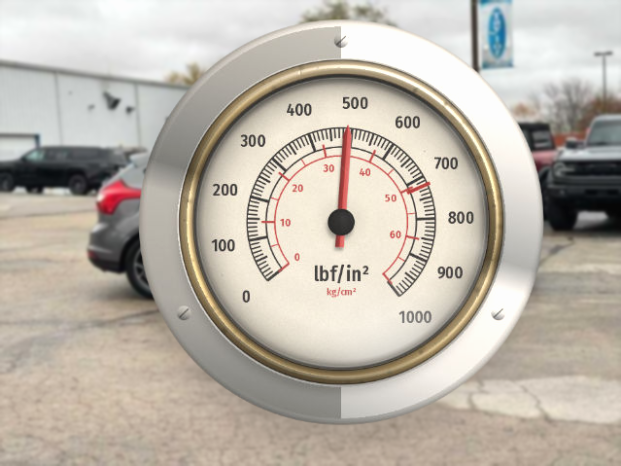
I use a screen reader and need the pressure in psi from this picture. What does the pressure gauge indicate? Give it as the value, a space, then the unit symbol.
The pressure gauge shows 490 psi
